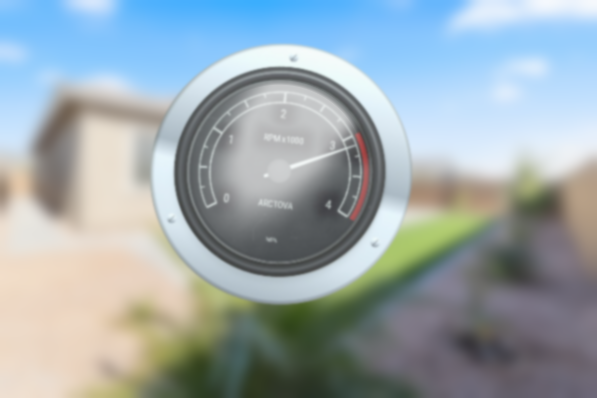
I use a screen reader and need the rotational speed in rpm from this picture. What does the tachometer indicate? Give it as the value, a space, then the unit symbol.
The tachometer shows 3125 rpm
